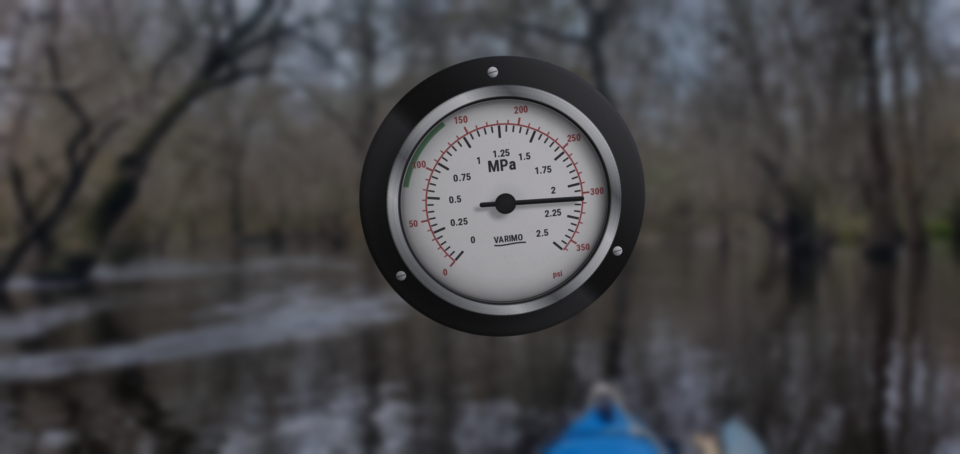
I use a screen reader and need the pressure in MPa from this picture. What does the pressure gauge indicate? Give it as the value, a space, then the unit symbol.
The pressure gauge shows 2.1 MPa
